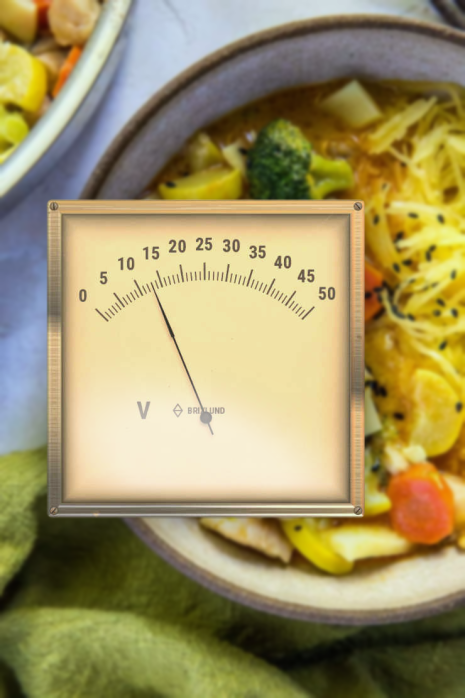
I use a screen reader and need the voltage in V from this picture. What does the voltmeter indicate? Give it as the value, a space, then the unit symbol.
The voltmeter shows 13 V
